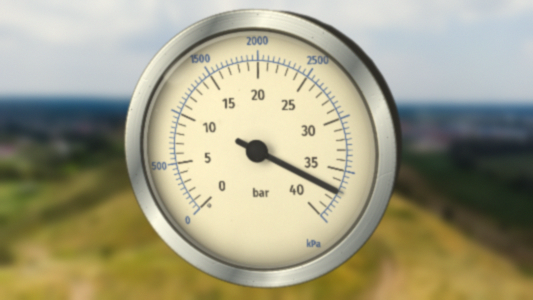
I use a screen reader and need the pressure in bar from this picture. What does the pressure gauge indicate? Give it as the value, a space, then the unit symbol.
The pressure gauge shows 37 bar
